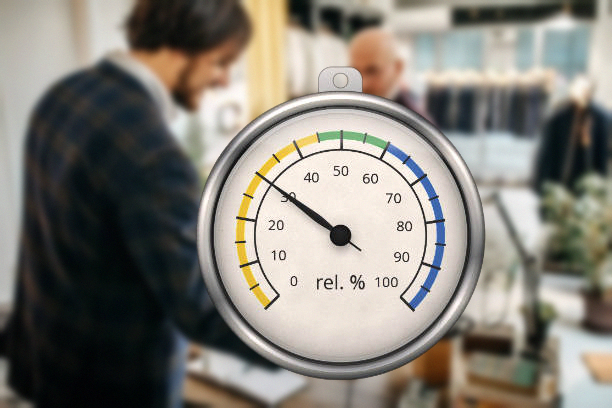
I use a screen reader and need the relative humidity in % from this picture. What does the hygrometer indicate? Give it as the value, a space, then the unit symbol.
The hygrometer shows 30 %
